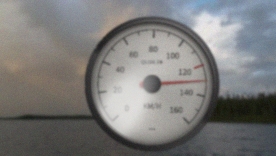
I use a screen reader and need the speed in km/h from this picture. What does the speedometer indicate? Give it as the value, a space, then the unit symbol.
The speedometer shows 130 km/h
